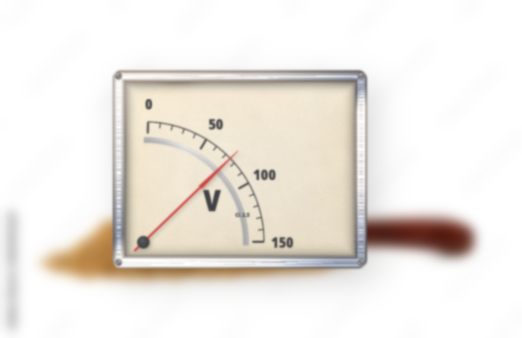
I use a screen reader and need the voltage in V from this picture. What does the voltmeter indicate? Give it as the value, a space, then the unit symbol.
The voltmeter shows 75 V
